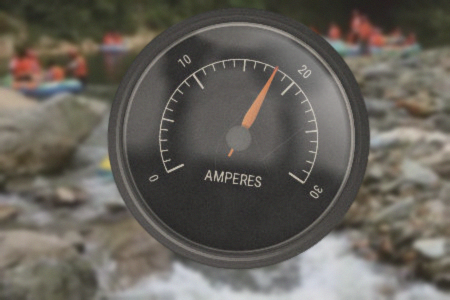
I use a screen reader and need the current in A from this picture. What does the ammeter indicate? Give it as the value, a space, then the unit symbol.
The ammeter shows 18 A
